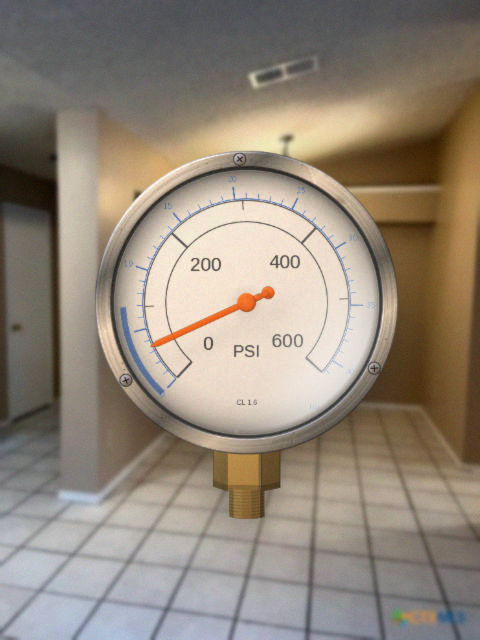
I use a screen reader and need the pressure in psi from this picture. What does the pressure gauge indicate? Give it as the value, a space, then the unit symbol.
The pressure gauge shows 50 psi
